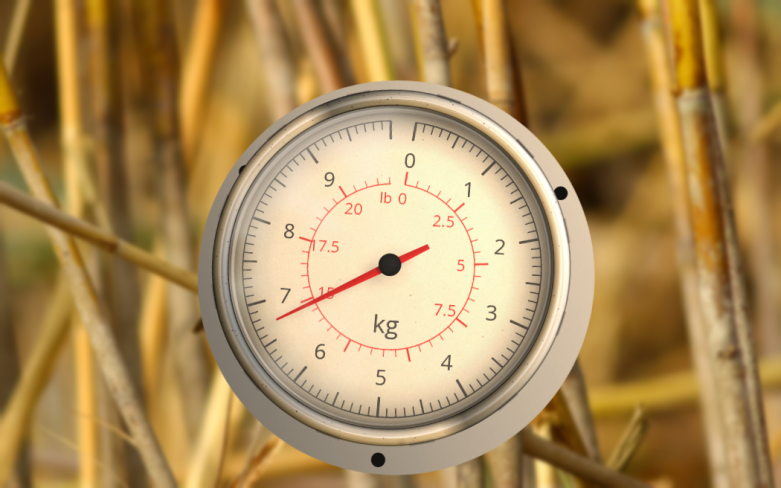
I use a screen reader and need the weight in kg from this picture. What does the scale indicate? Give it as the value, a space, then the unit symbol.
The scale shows 6.7 kg
